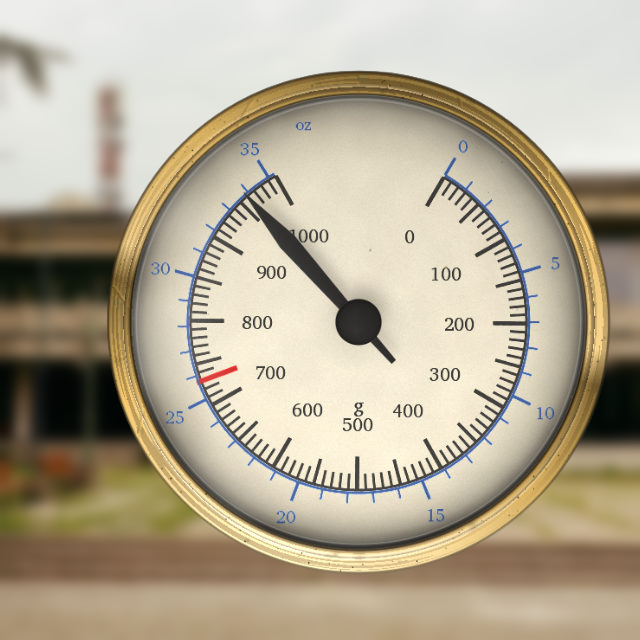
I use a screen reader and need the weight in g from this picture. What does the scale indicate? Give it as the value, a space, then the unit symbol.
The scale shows 960 g
